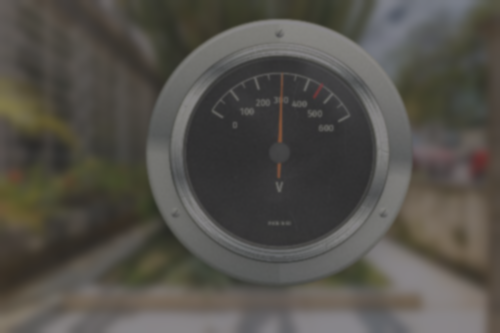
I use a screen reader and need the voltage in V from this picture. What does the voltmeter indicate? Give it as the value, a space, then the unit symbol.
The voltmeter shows 300 V
